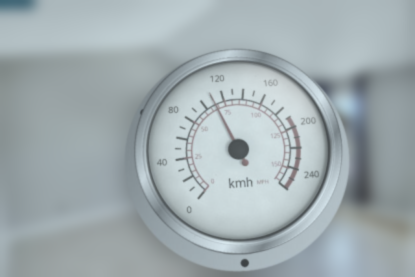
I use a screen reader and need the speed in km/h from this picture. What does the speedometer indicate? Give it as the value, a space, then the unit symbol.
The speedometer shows 110 km/h
